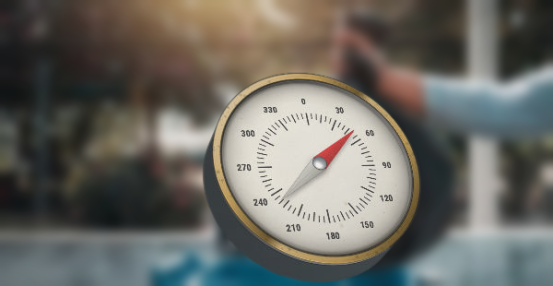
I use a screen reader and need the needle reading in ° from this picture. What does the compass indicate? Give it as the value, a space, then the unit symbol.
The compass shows 50 °
